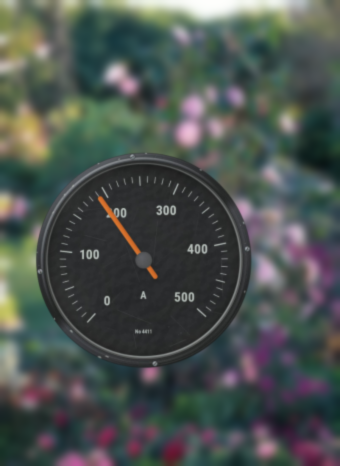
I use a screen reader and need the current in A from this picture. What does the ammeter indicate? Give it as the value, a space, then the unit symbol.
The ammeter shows 190 A
